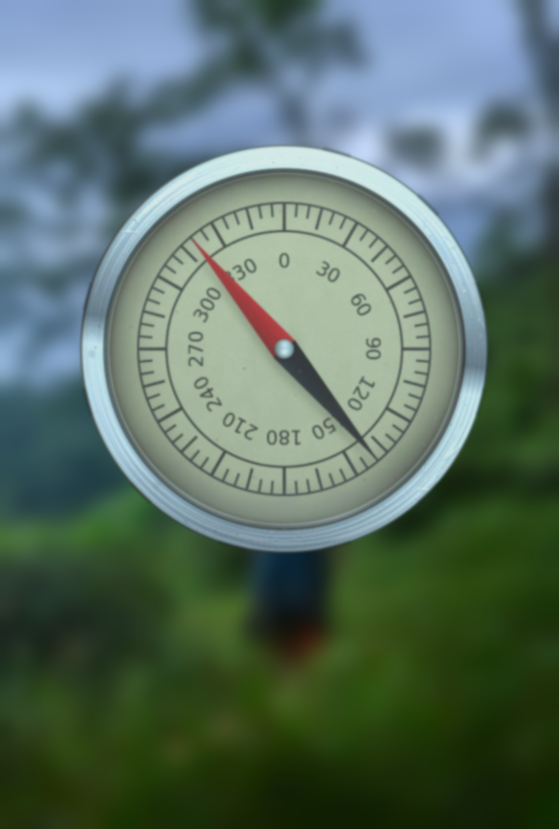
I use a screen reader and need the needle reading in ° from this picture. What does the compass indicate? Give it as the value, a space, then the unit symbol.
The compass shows 320 °
